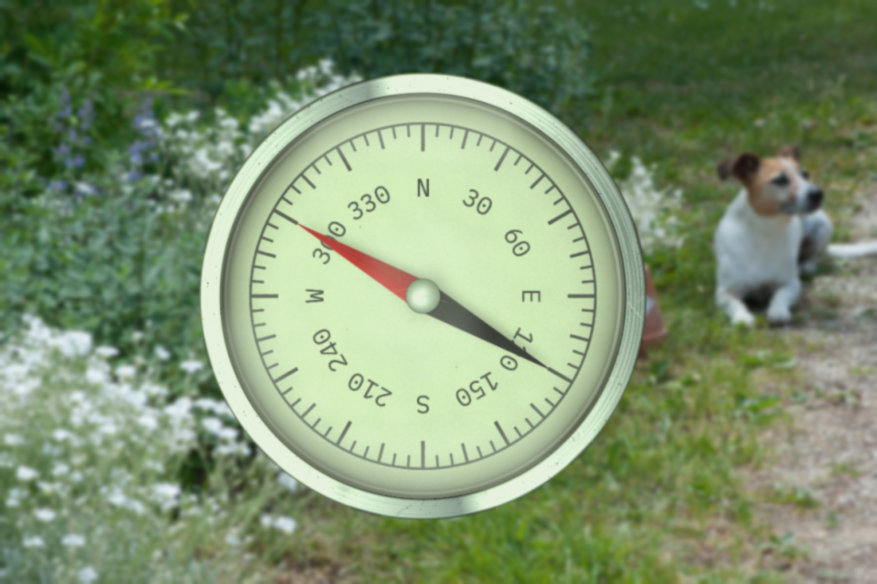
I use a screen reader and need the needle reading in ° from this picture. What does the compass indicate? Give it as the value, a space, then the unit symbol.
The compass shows 300 °
